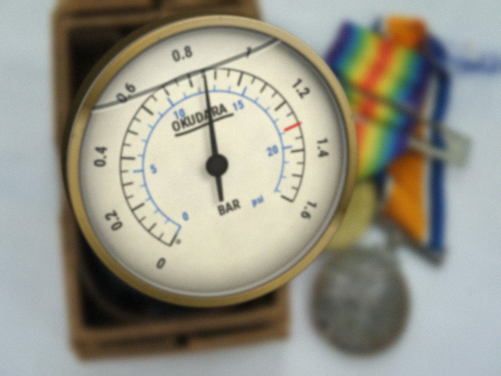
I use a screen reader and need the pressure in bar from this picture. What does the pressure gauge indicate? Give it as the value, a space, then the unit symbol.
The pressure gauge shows 0.85 bar
